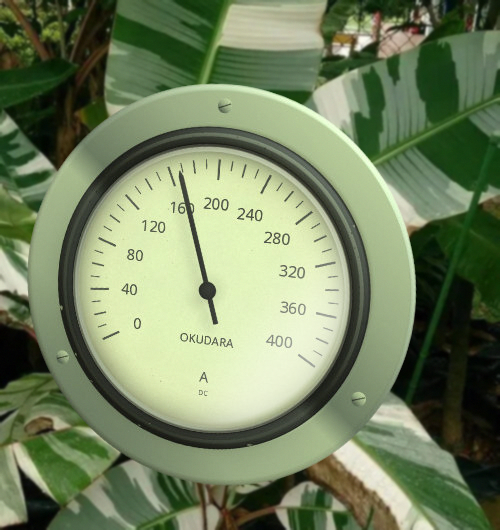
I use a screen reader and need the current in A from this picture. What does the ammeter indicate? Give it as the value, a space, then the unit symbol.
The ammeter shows 170 A
